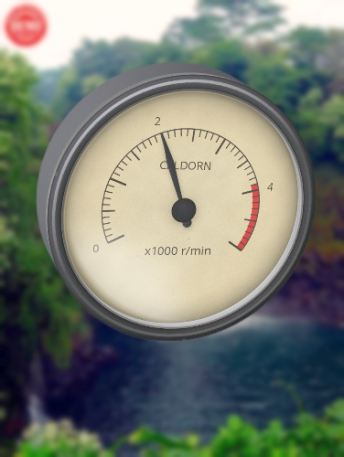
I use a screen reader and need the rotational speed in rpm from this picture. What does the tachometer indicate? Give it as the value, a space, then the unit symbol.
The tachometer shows 2000 rpm
